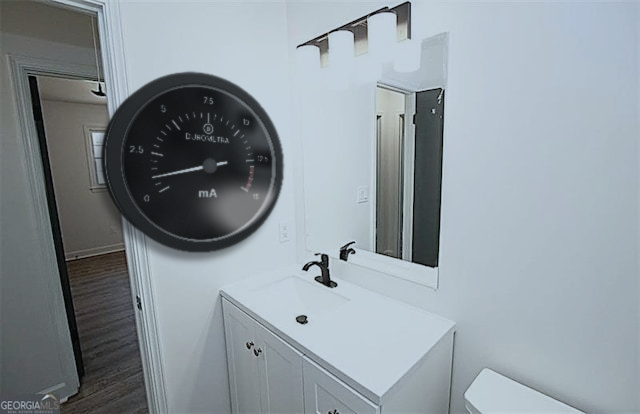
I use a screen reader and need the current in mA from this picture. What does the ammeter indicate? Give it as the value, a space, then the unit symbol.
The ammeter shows 1 mA
